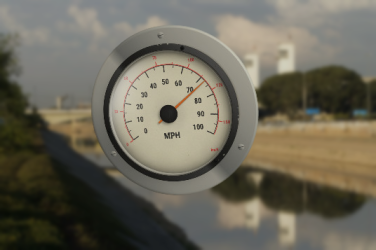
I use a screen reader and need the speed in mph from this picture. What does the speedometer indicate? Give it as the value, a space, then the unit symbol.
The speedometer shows 72.5 mph
